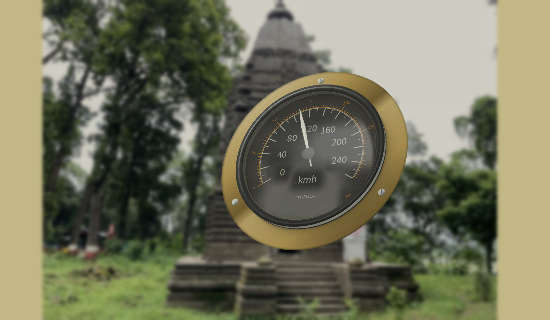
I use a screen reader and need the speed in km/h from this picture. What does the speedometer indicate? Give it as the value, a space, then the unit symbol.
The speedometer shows 110 km/h
